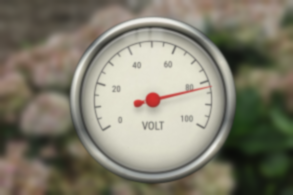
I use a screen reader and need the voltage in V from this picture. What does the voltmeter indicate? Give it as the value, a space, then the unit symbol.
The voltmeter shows 82.5 V
